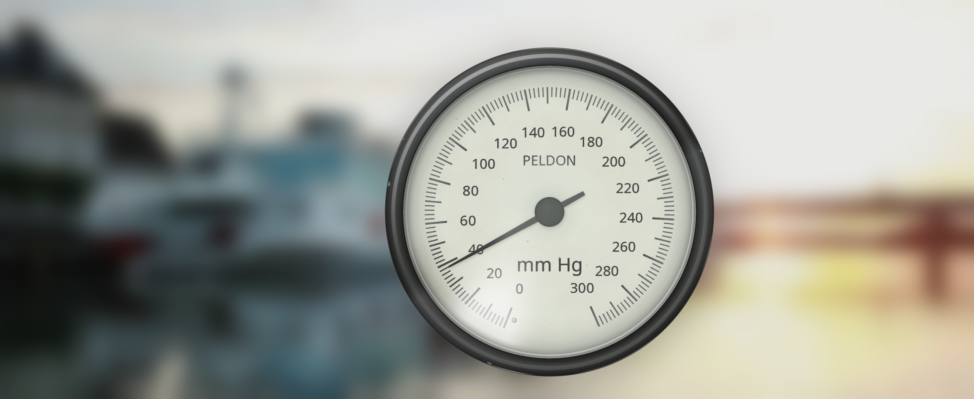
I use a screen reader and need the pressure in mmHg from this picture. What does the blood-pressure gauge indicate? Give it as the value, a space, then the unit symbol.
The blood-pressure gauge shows 38 mmHg
